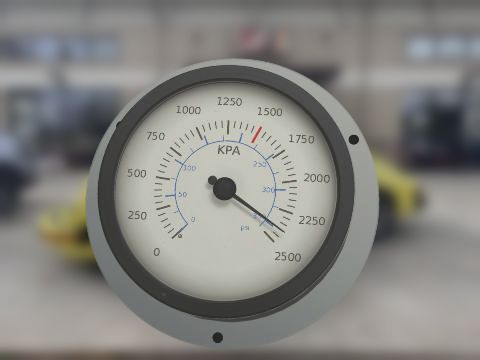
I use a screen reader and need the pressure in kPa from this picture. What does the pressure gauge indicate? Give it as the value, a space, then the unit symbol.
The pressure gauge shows 2400 kPa
